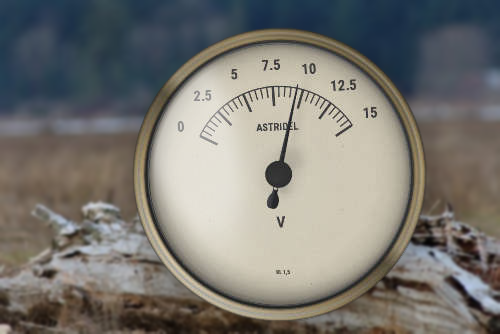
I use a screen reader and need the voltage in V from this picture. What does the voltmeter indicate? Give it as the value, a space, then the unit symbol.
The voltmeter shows 9.5 V
